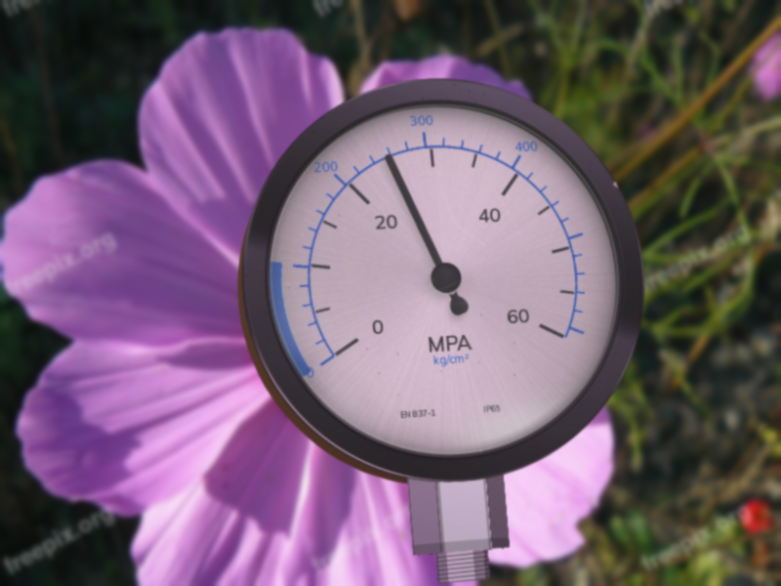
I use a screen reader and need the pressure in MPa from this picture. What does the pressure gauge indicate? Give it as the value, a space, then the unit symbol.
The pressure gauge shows 25 MPa
